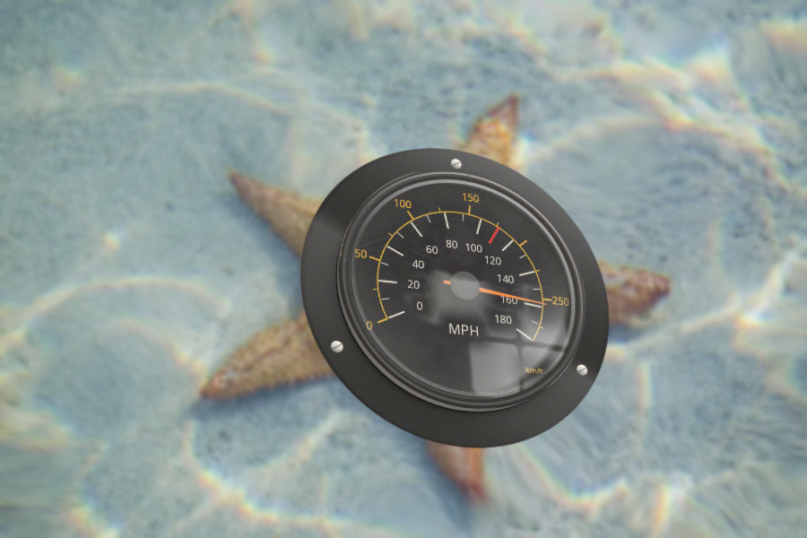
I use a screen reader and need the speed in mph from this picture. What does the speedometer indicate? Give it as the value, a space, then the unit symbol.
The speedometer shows 160 mph
